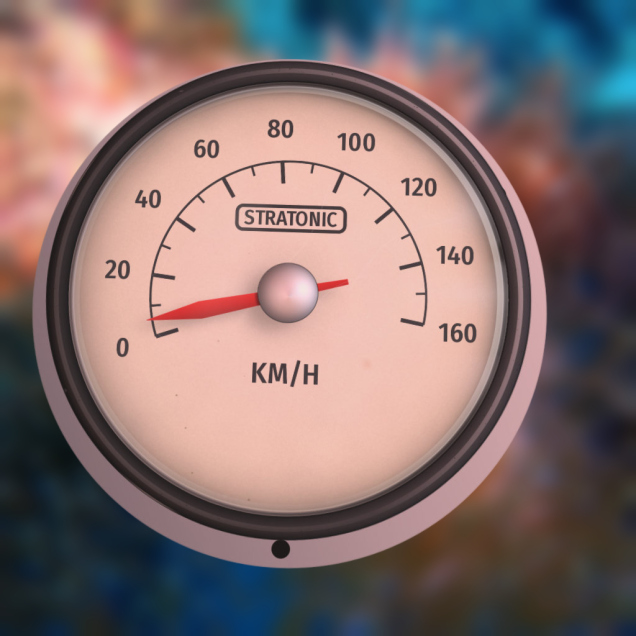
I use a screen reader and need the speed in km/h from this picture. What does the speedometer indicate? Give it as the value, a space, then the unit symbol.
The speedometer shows 5 km/h
